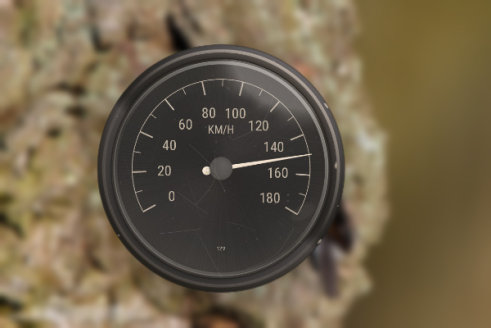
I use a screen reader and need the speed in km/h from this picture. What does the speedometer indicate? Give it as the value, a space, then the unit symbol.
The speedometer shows 150 km/h
